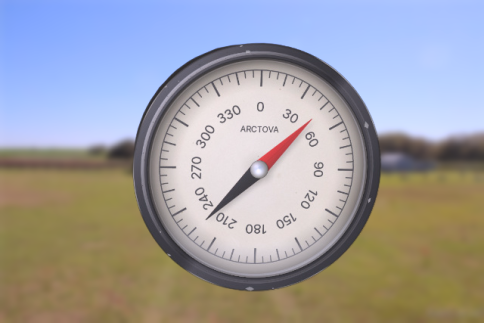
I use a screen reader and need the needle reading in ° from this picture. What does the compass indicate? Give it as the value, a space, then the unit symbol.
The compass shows 45 °
